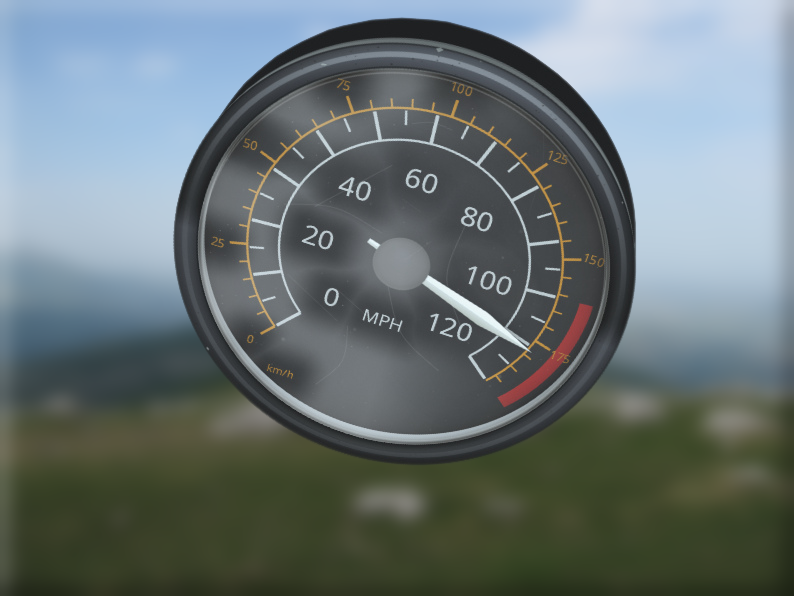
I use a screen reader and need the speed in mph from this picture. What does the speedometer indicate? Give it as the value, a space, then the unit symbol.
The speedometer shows 110 mph
